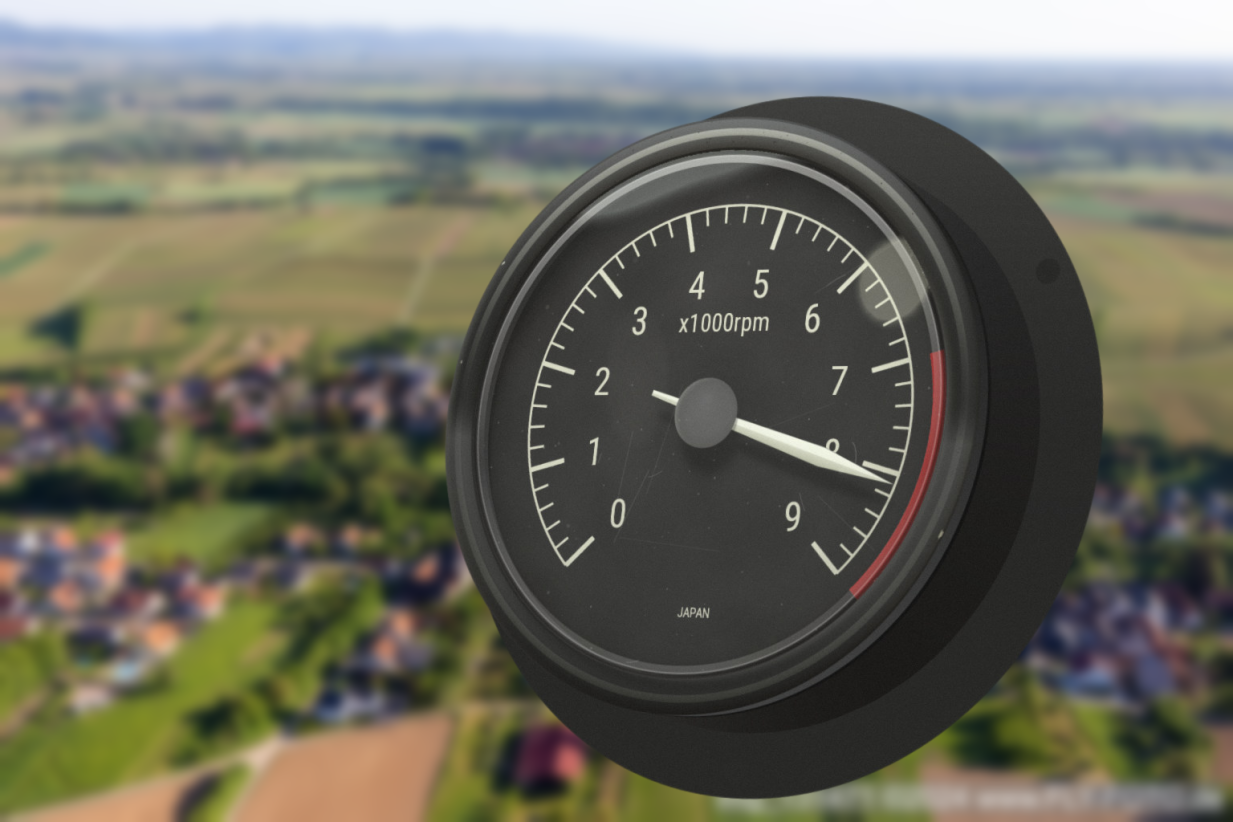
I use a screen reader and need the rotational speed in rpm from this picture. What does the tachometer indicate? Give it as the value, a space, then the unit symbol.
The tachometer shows 8100 rpm
